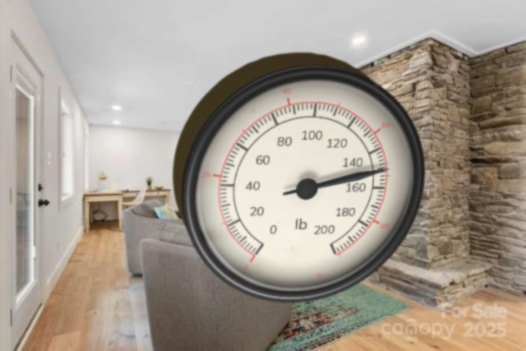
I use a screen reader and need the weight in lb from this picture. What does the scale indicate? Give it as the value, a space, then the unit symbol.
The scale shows 150 lb
